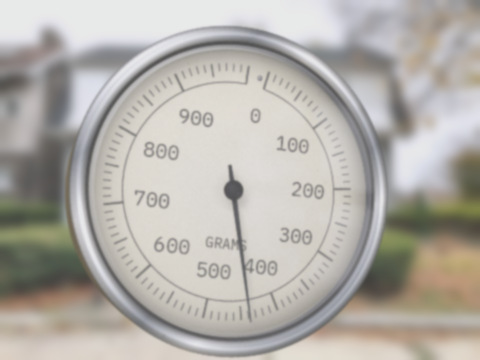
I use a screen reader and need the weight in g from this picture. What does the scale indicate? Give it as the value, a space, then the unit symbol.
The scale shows 440 g
